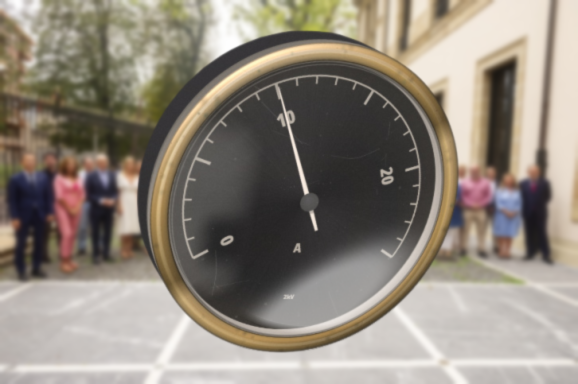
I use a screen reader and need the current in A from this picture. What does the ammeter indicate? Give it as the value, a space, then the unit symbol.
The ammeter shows 10 A
